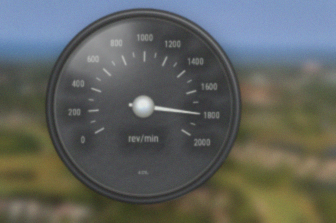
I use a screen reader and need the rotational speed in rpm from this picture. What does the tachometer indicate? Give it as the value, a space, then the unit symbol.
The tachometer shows 1800 rpm
